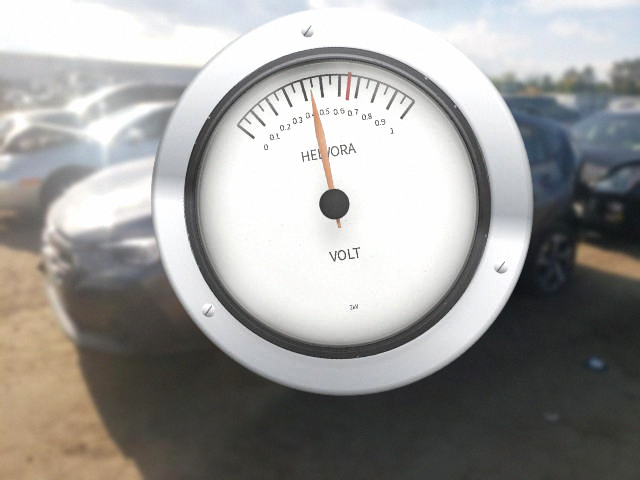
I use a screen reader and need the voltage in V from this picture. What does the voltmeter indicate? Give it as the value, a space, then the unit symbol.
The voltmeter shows 0.45 V
